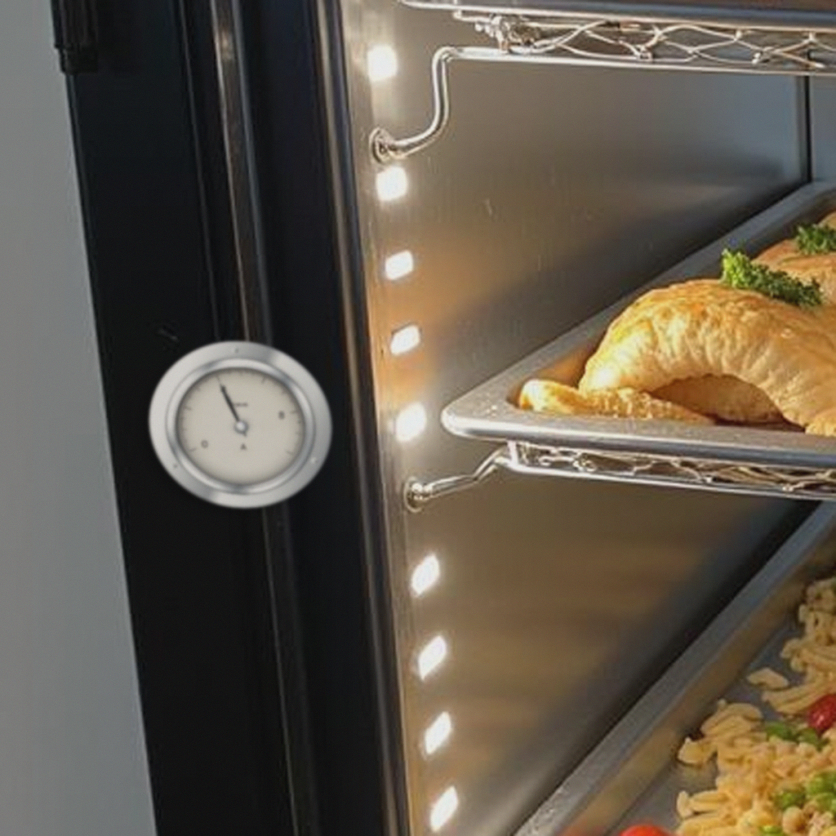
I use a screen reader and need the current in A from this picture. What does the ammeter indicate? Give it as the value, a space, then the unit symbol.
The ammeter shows 4 A
